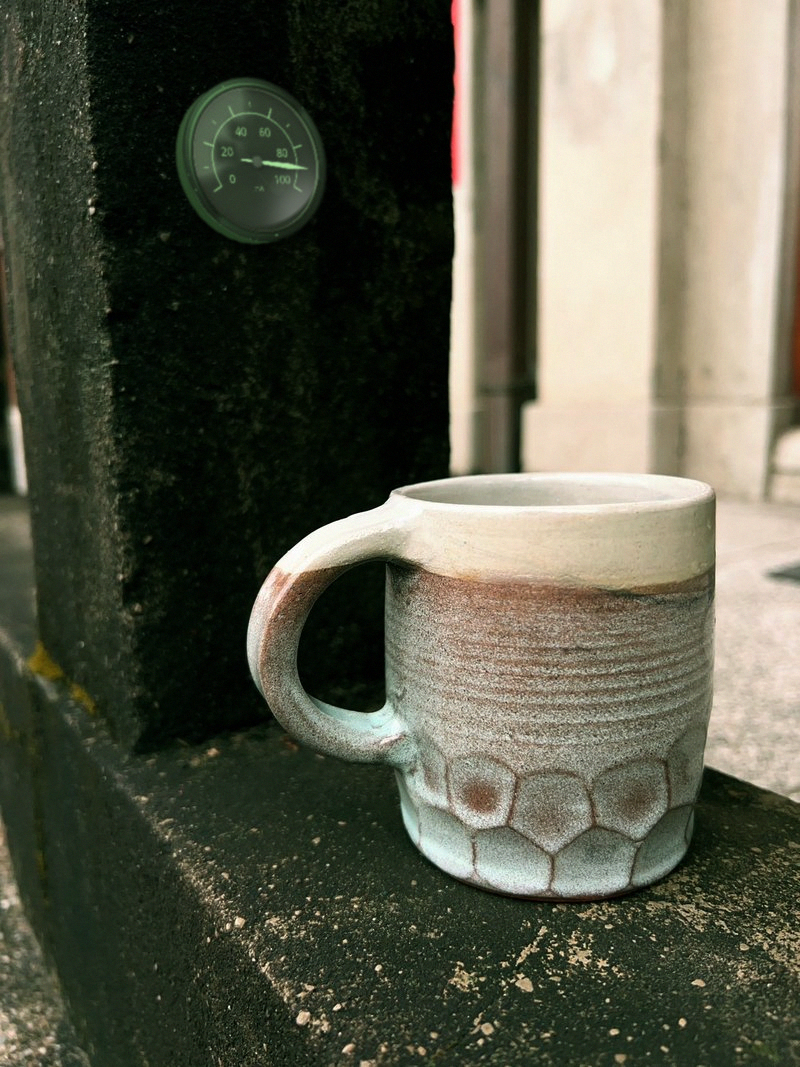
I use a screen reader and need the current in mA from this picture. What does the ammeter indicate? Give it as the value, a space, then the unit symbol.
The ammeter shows 90 mA
